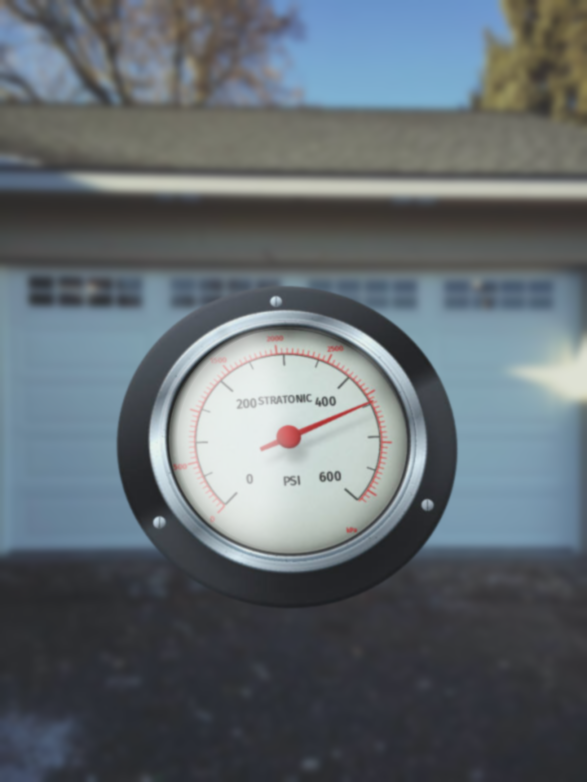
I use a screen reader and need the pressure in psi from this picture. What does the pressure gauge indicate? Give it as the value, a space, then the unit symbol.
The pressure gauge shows 450 psi
